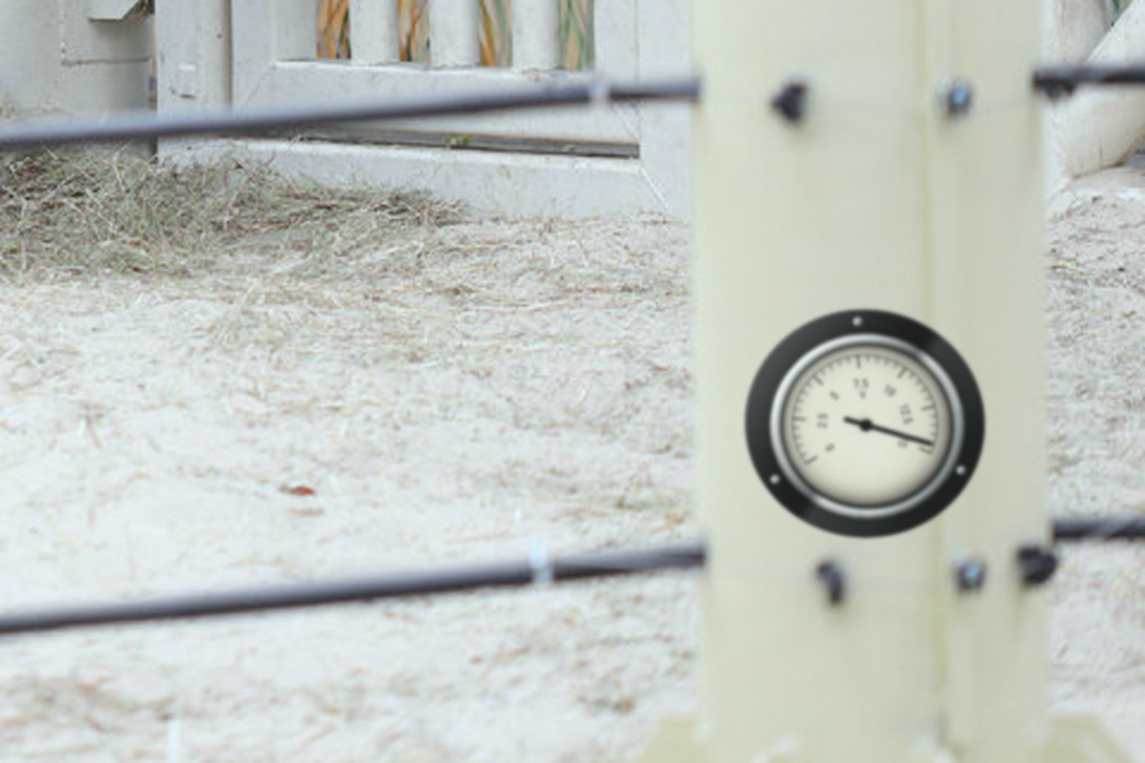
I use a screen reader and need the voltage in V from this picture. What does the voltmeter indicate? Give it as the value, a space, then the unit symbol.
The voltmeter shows 14.5 V
